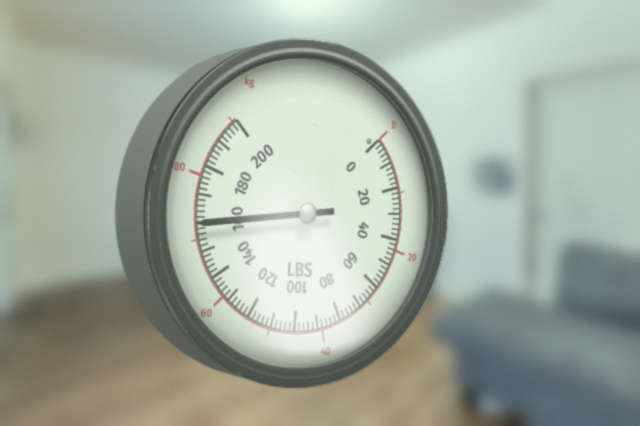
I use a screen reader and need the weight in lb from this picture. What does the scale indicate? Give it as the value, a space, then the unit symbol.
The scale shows 160 lb
